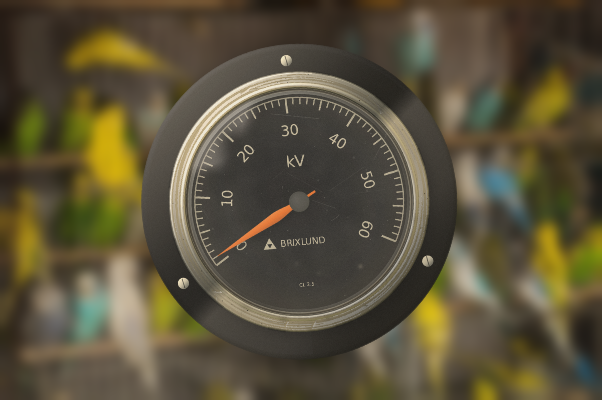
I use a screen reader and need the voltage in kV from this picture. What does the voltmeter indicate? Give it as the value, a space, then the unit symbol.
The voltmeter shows 1 kV
